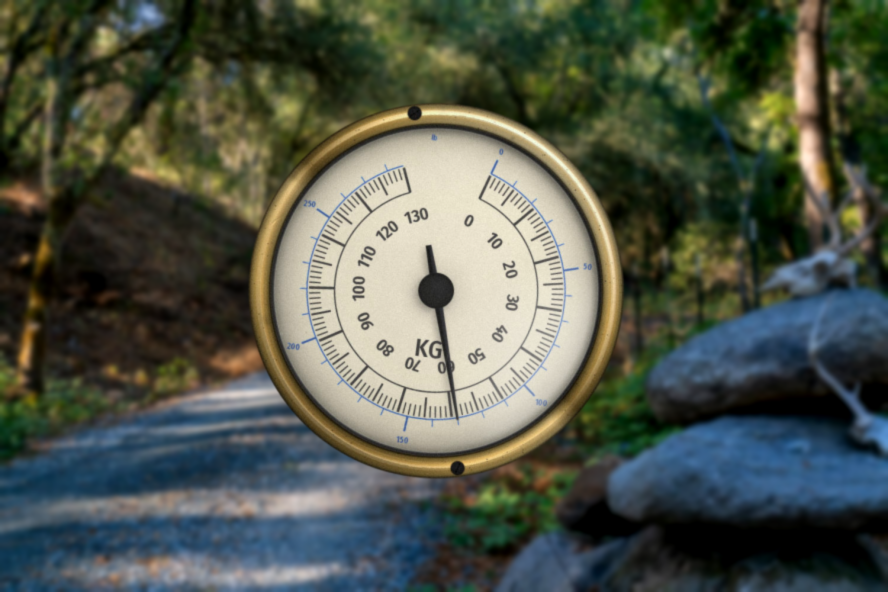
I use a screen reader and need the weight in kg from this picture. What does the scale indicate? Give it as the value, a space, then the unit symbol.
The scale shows 59 kg
